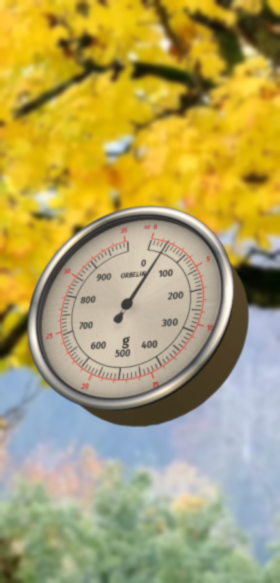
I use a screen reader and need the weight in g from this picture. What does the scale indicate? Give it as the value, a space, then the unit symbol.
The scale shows 50 g
